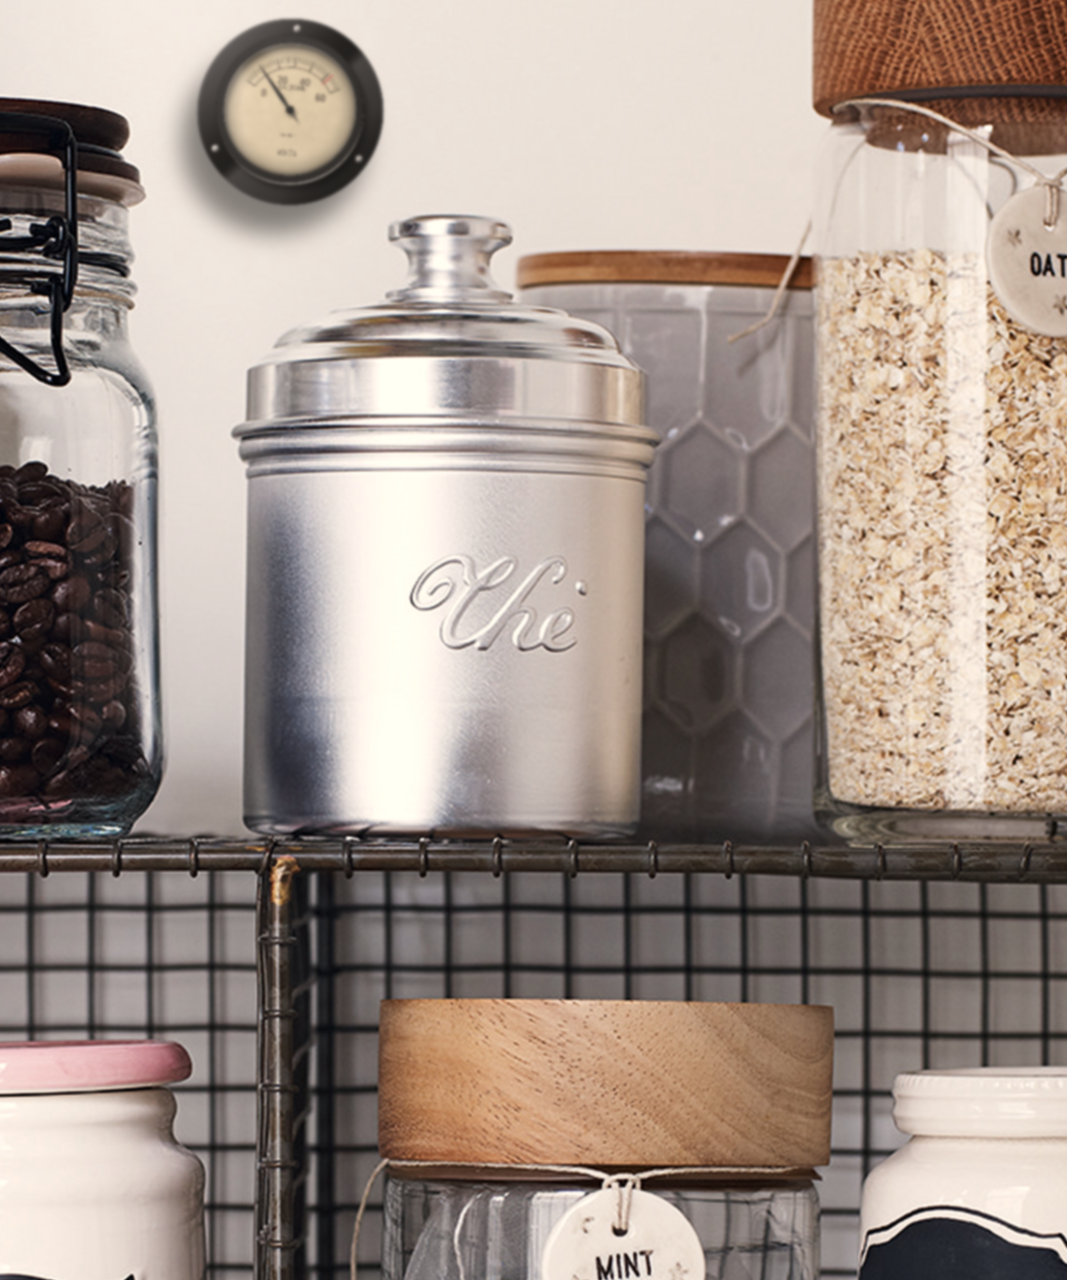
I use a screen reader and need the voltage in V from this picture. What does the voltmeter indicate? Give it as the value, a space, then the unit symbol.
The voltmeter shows 10 V
